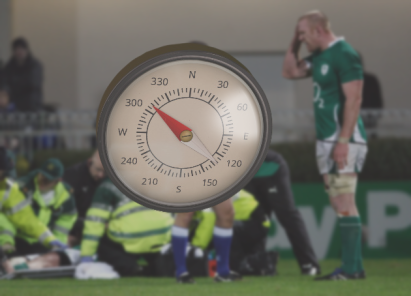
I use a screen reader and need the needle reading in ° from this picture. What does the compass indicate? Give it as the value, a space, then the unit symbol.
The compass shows 310 °
